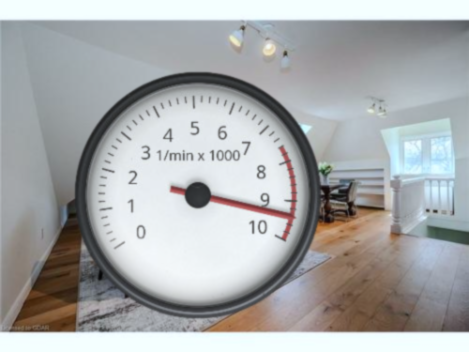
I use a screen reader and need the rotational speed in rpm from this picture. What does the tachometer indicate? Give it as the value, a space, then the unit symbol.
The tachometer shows 9400 rpm
